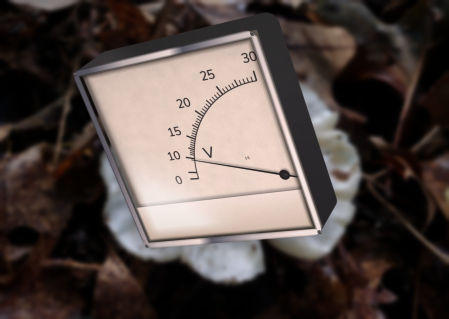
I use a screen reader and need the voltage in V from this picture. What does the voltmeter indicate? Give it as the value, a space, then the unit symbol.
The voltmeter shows 10 V
